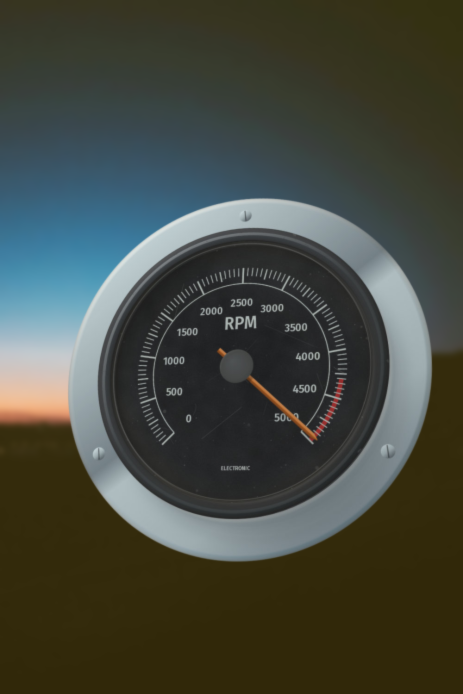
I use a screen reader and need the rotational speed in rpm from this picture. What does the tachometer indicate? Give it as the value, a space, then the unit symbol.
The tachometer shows 4950 rpm
